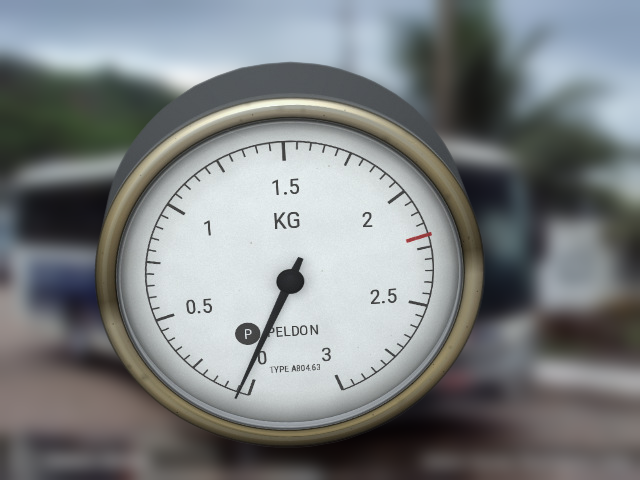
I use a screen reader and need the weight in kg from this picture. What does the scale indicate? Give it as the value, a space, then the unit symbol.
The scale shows 0.05 kg
